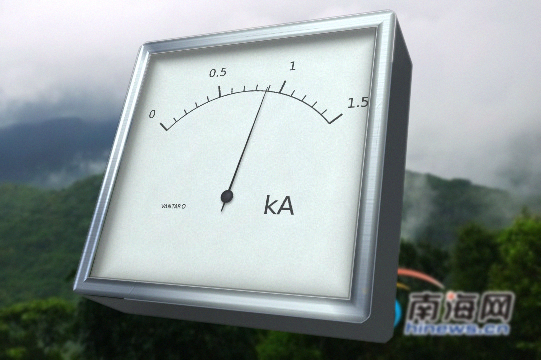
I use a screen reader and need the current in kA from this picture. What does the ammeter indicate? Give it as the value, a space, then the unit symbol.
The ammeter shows 0.9 kA
